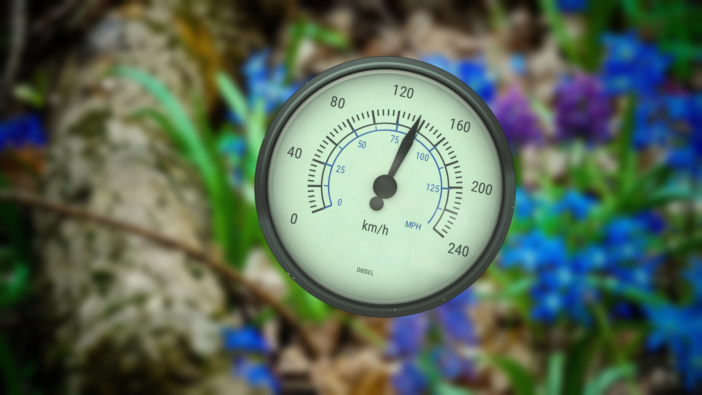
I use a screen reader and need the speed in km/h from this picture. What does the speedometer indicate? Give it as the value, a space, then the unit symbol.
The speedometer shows 136 km/h
